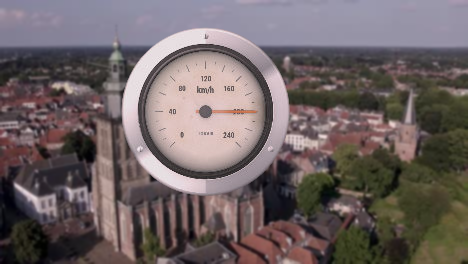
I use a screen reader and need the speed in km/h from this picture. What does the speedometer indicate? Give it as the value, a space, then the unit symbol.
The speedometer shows 200 km/h
